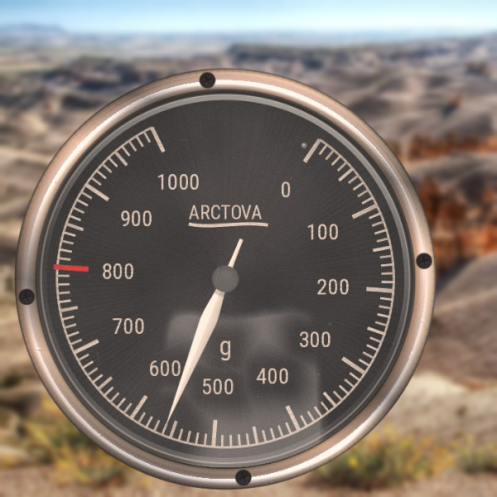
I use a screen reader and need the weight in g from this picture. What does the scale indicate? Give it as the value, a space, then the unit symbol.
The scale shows 560 g
